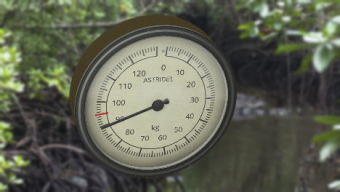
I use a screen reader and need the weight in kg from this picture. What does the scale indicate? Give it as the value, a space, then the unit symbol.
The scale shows 90 kg
